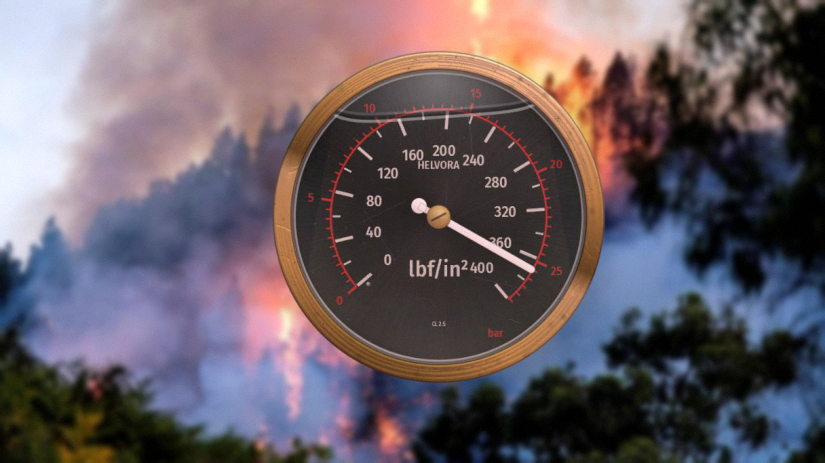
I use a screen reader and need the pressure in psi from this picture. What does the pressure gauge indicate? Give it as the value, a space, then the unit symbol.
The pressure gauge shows 370 psi
